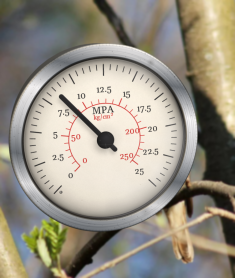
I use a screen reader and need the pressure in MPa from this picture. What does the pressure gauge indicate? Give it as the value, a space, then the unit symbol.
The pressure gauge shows 8.5 MPa
